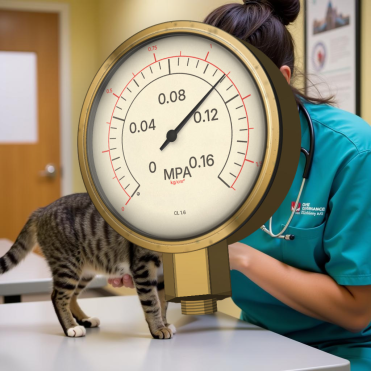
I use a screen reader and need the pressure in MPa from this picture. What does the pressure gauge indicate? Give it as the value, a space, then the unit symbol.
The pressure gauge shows 0.11 MPa
